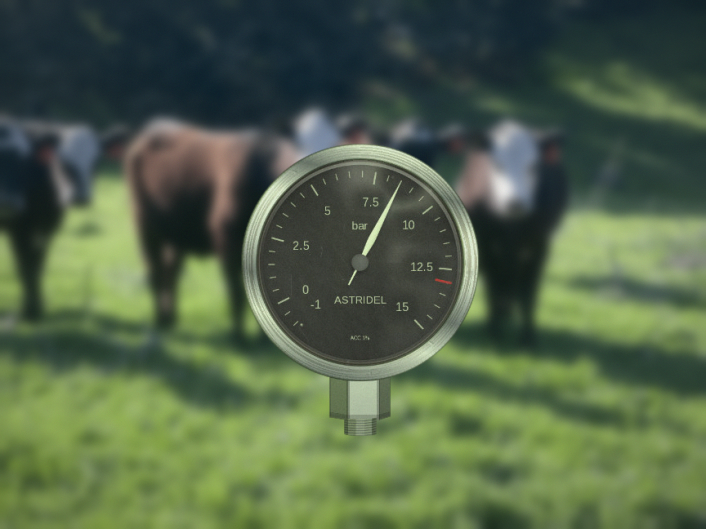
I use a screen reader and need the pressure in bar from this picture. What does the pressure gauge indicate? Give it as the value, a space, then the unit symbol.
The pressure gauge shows 8.5 bar
